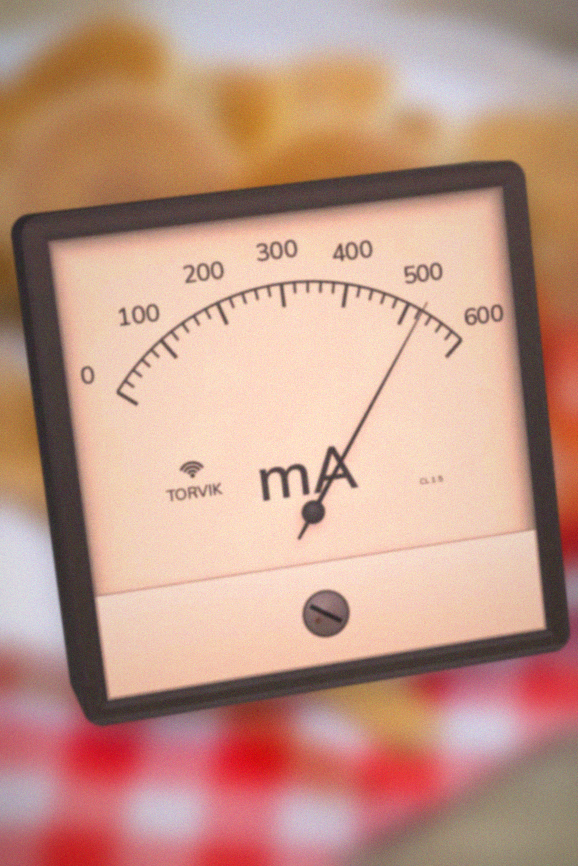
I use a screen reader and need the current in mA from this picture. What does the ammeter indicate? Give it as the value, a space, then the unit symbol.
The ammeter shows 520 mA
